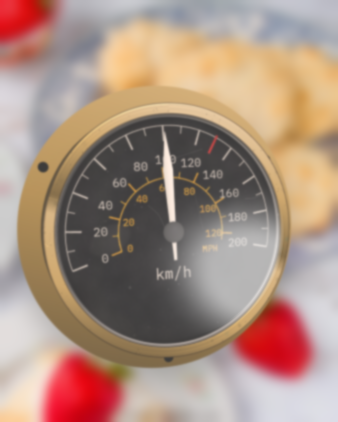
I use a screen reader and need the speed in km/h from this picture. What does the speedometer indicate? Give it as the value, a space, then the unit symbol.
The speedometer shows 100 km/h
